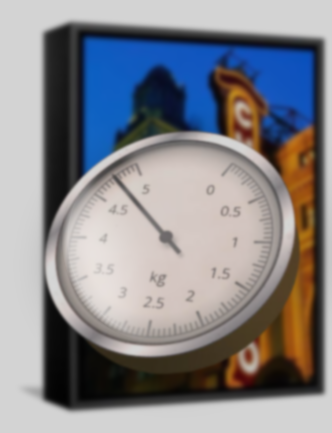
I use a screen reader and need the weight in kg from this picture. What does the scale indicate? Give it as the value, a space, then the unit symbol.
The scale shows 4.75 kg
